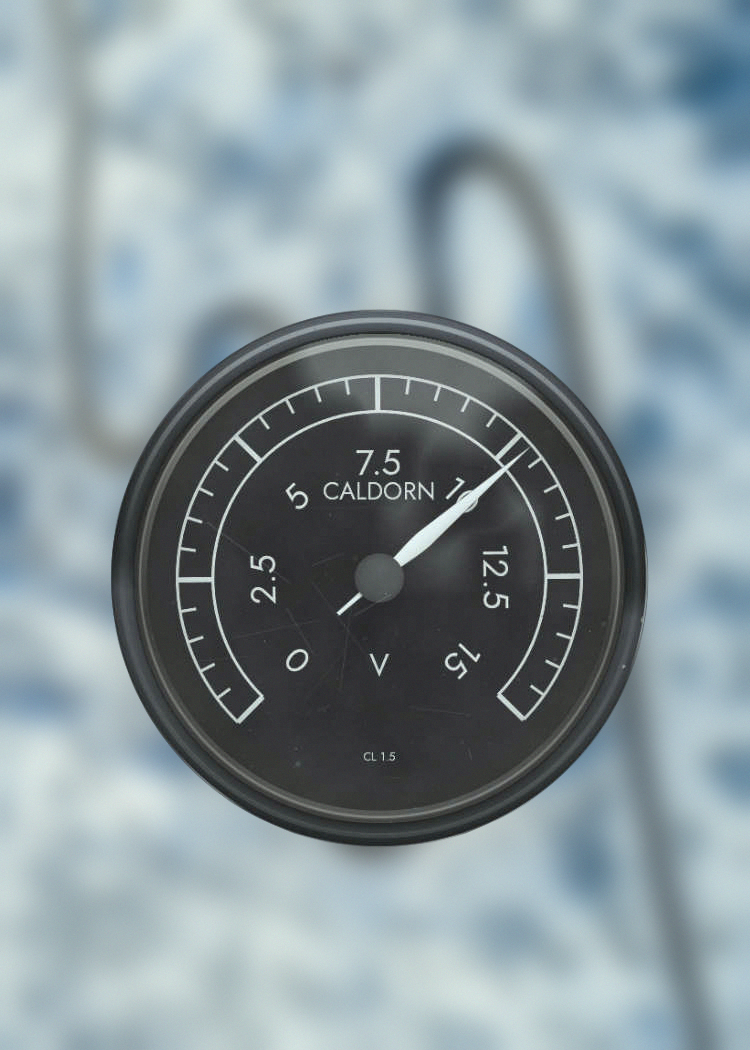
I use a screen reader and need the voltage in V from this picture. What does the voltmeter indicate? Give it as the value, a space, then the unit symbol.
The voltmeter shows 10.25 V
